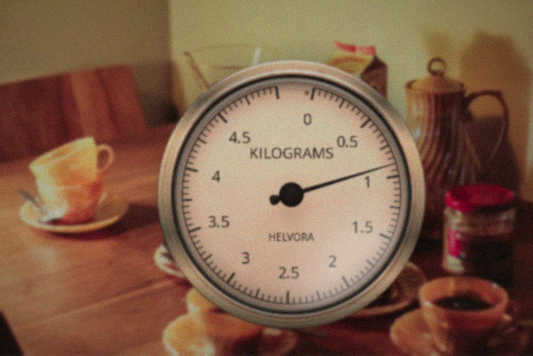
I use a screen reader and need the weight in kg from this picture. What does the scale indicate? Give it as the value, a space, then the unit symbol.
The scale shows 0.9 kg
